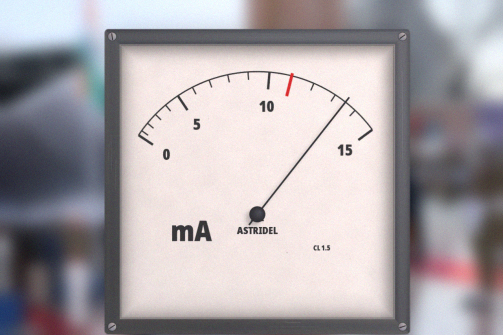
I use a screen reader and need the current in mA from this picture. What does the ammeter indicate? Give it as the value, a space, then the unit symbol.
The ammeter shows 13.5 mA
